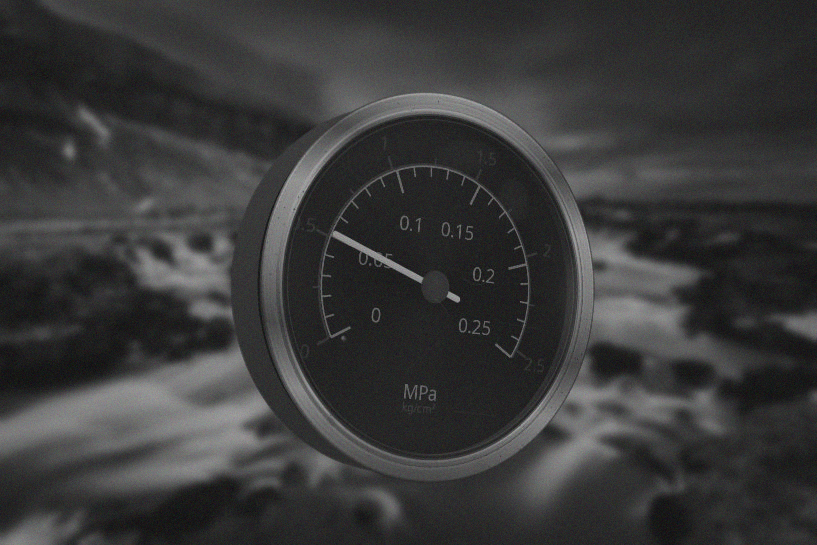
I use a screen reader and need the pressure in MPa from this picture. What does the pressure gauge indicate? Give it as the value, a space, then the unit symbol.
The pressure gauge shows 0.05 MPa
